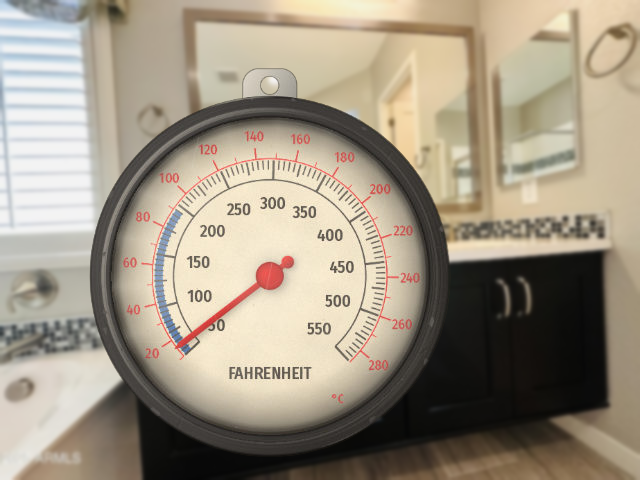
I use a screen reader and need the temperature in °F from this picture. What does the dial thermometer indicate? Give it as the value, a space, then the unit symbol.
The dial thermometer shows 60 °F
